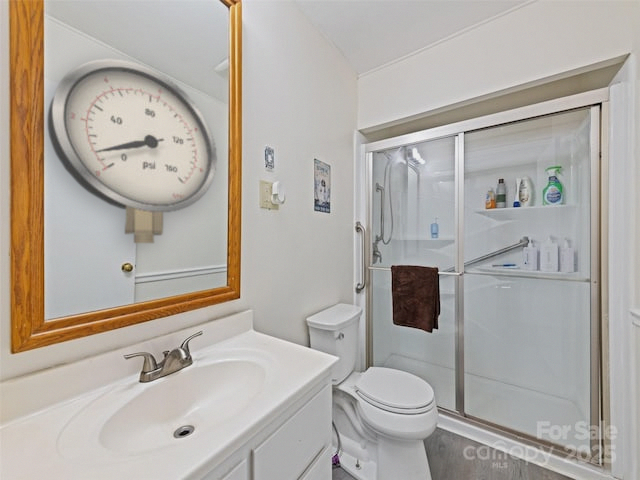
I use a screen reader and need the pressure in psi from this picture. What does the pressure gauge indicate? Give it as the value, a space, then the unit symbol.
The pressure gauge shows 10 psi
